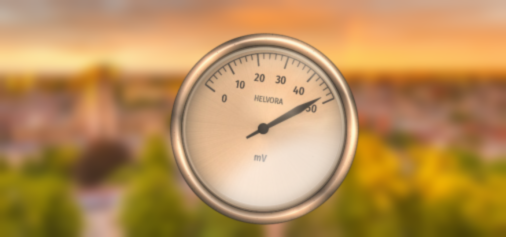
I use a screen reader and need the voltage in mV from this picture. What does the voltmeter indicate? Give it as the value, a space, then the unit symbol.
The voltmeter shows 48 mV
